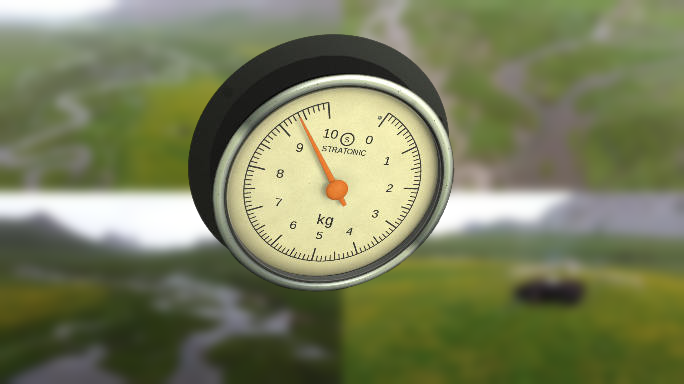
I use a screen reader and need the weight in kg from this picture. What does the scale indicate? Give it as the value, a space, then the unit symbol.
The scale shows 9.4 kg
